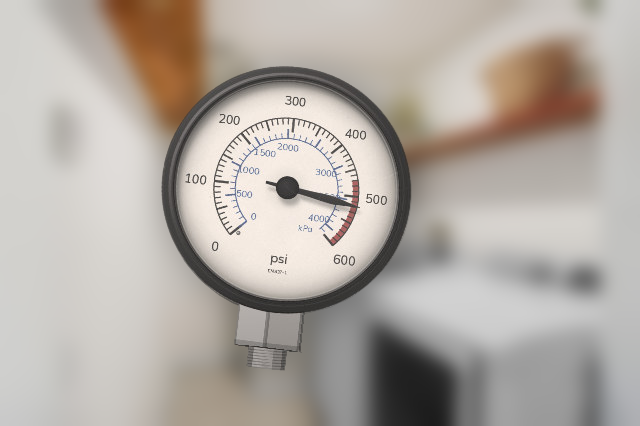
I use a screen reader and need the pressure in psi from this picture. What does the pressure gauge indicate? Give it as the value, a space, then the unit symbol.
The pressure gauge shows 520 psi
